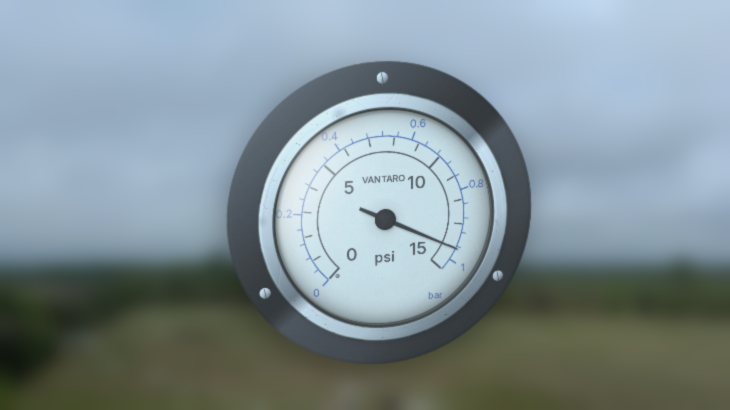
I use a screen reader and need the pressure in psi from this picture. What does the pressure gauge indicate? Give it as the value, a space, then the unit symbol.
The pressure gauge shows 14 psi
